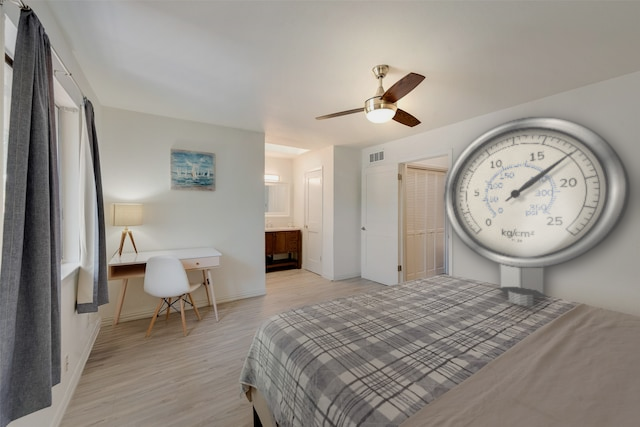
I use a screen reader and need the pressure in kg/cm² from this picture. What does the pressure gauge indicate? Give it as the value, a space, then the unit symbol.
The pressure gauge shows 17.5 kg/cm²
